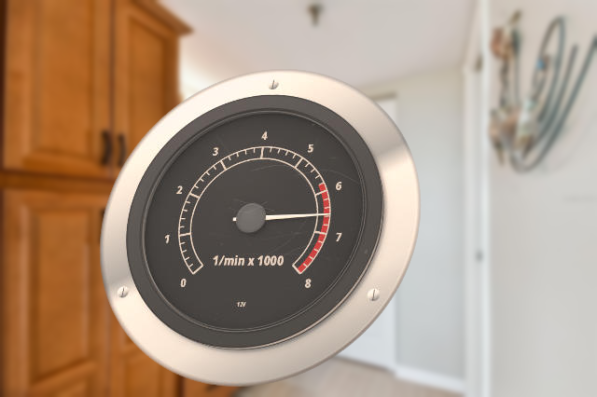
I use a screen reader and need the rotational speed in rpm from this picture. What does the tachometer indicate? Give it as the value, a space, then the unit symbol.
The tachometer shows 6600 rpm
